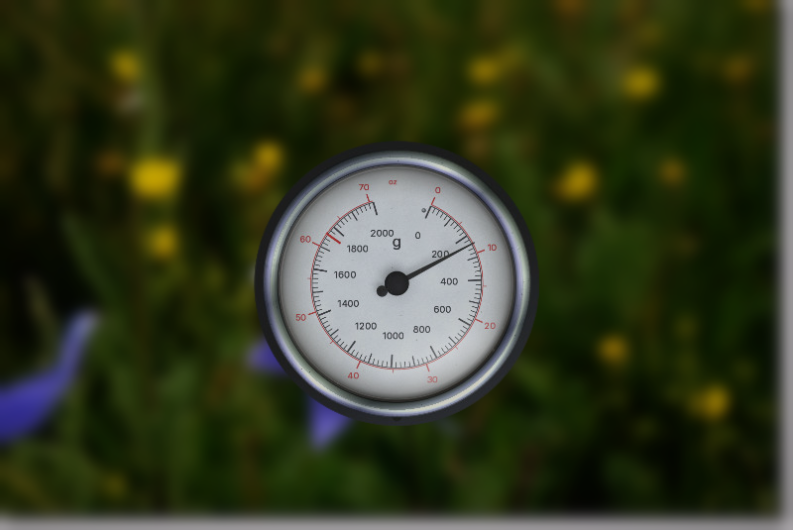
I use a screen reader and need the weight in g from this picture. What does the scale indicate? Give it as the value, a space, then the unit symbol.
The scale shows 240 g
